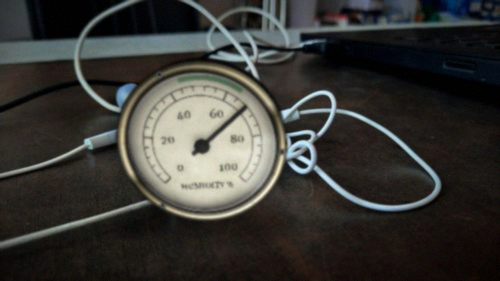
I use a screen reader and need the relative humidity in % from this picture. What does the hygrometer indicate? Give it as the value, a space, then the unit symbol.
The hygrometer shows 68 %
